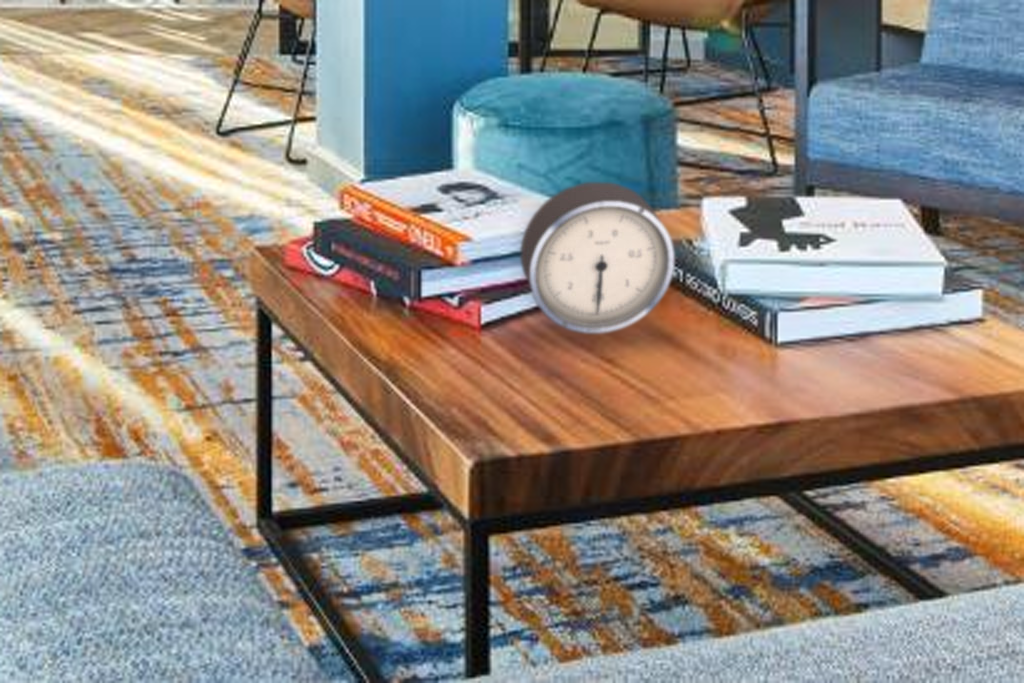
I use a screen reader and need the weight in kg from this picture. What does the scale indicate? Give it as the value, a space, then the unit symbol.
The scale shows 1.5 kg
